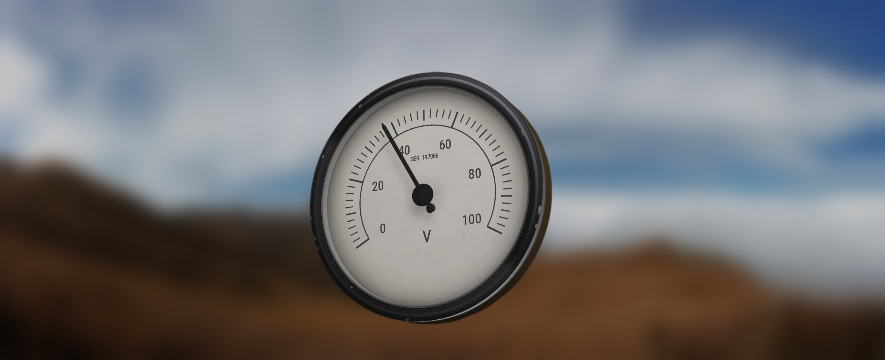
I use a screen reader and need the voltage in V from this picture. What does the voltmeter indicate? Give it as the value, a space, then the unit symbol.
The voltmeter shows 38 V
